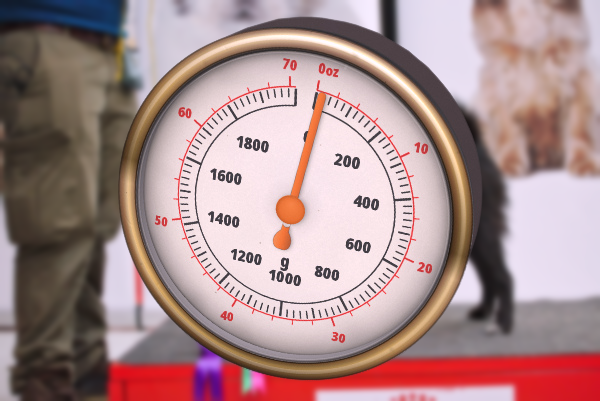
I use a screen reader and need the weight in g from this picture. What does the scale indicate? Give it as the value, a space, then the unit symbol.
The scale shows 20 g
